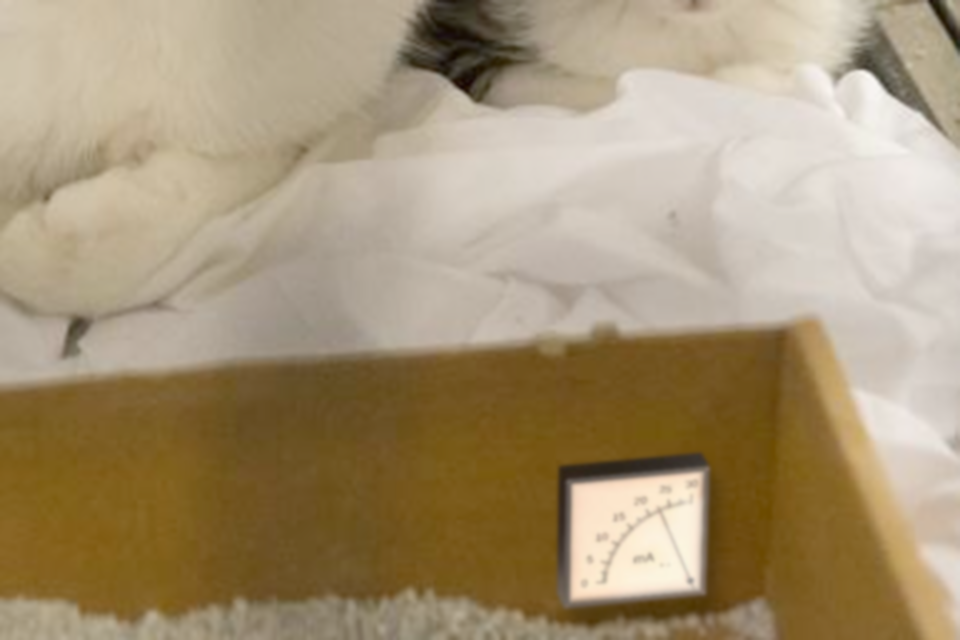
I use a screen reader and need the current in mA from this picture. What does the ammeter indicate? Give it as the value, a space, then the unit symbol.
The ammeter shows 22.5 mA
